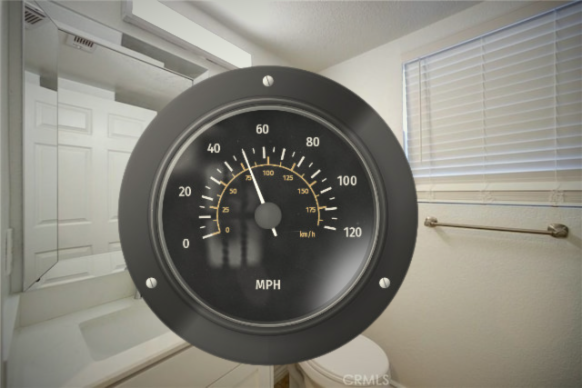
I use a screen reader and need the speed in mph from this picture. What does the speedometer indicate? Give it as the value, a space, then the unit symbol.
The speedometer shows 50 mph
